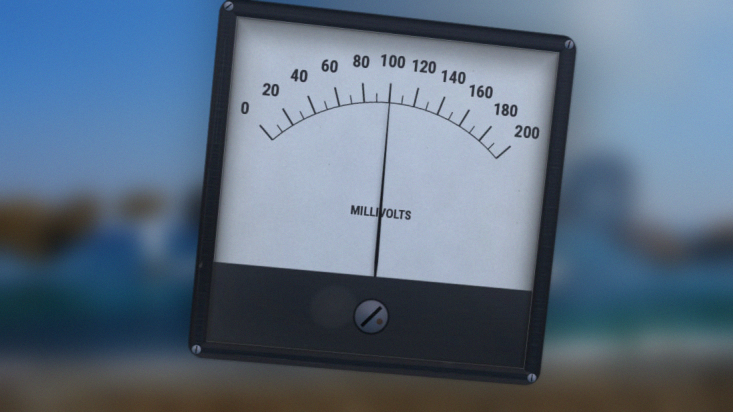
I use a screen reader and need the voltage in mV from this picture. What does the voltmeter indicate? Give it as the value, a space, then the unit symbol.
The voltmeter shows 100 mV
